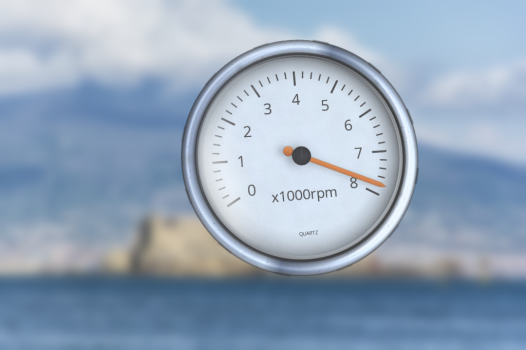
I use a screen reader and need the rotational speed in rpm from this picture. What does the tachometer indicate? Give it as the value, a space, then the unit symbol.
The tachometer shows 7800 rpm
